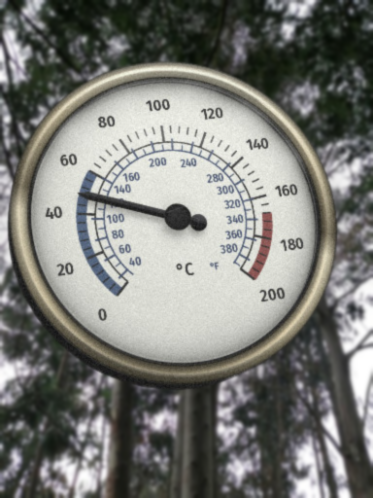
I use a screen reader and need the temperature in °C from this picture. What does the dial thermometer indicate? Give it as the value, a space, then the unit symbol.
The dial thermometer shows 48 °C
